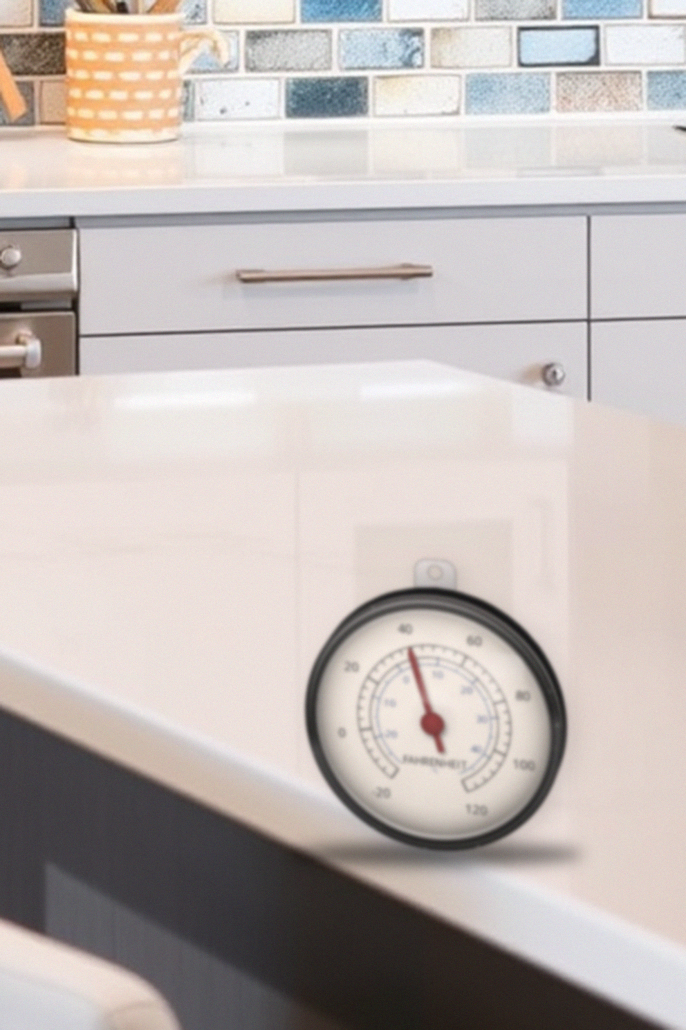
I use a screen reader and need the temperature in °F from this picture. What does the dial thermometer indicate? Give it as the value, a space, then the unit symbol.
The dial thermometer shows 40 °F
